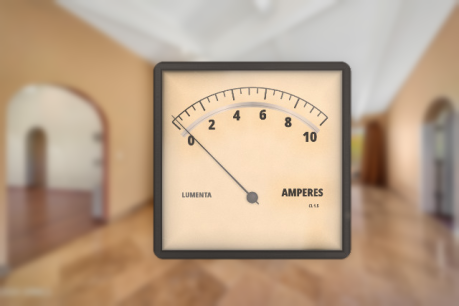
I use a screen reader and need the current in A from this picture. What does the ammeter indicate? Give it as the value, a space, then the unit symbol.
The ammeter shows 0.25 A
